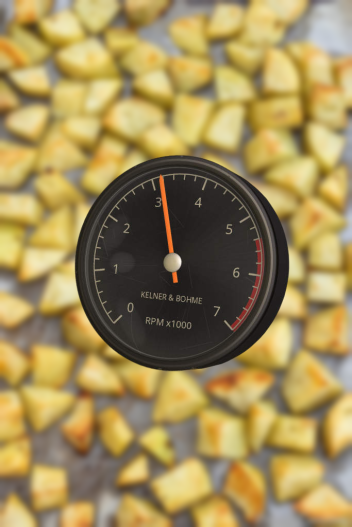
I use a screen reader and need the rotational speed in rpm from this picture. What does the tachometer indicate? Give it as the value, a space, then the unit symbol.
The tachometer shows 3200 rpm
